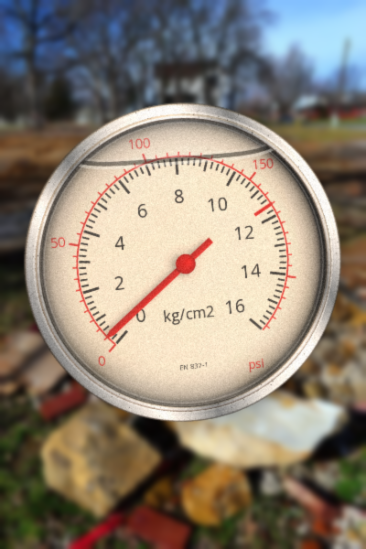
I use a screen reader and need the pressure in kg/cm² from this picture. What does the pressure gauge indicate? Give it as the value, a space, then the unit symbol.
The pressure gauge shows 0.4 kg/cm²
